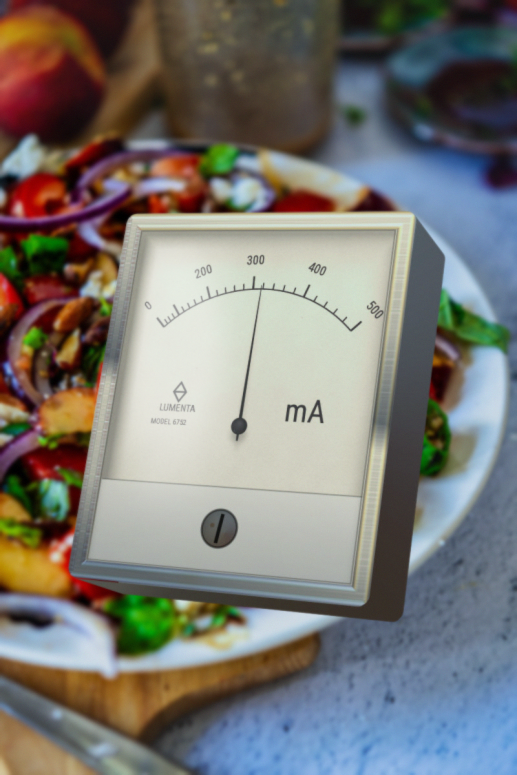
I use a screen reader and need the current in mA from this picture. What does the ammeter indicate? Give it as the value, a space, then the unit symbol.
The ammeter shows 320 mA
